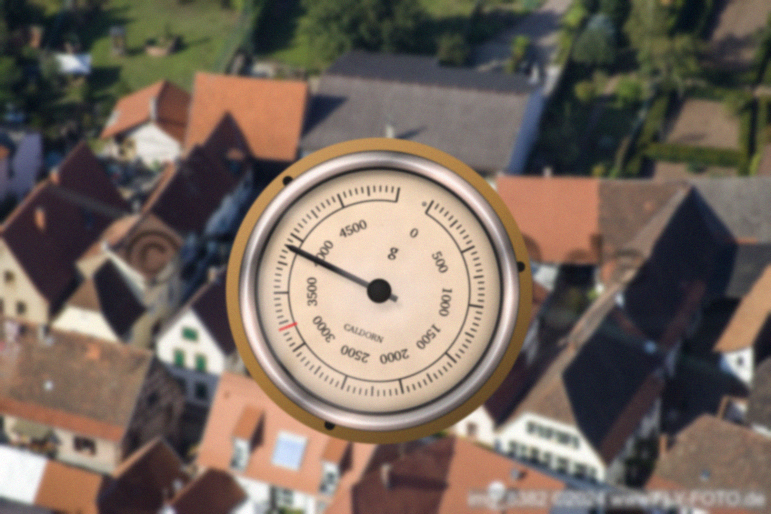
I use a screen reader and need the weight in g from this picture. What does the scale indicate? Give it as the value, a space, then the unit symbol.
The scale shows 3900 g
